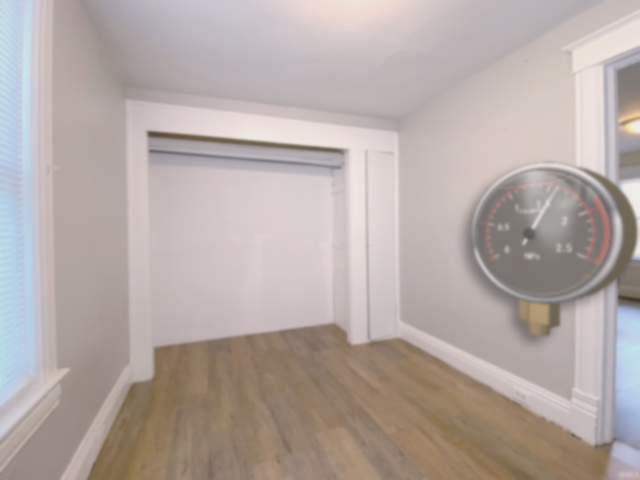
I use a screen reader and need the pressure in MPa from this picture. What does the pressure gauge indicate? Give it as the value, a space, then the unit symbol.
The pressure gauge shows 1.6 MPa
